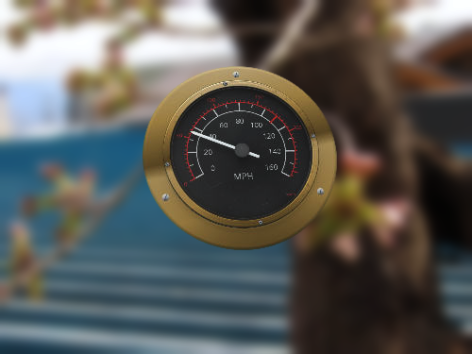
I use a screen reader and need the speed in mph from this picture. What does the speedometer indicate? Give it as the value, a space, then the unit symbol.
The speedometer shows 35 mph
